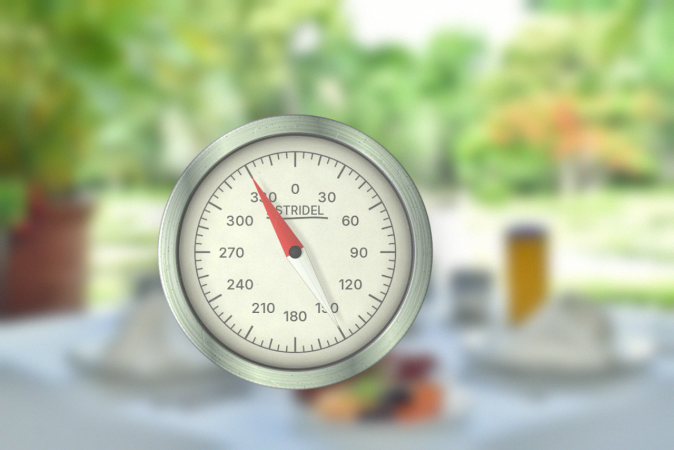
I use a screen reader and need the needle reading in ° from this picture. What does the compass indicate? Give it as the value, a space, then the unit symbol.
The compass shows 330 °
